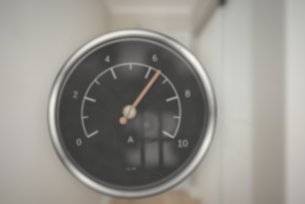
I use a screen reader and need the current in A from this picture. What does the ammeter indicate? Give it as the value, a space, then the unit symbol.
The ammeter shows 6.5 A
